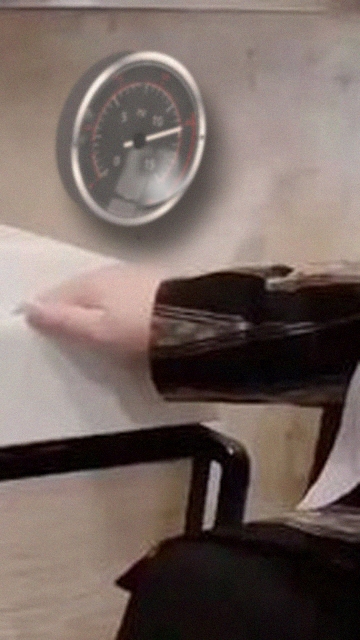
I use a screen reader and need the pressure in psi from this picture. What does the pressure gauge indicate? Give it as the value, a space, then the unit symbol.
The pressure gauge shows 11.5 psi
